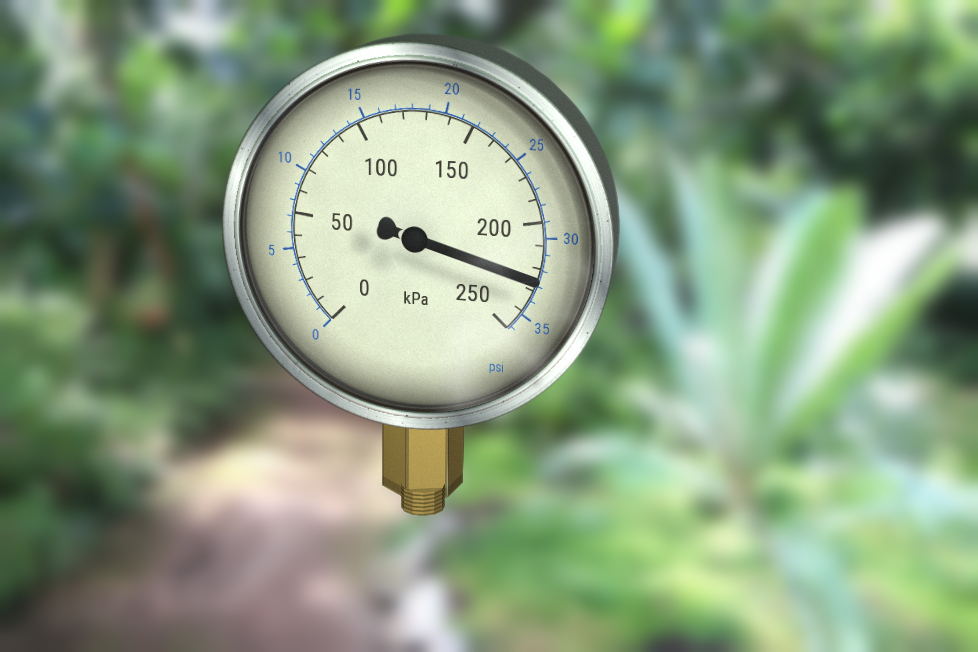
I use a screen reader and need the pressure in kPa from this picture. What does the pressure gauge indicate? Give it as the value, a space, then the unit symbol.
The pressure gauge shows 225 kPa
